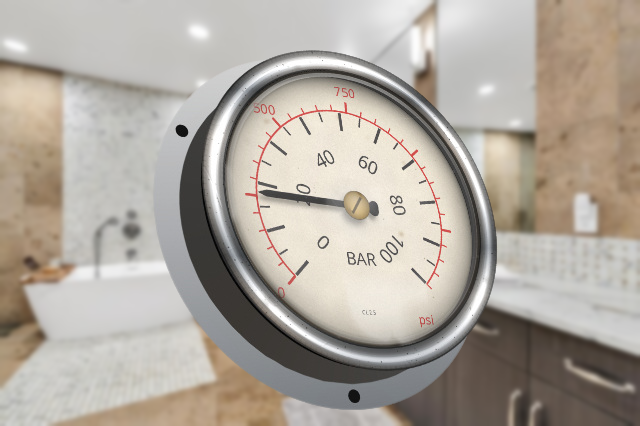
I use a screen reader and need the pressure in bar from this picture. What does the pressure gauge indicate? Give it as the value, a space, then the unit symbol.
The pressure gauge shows 17.5 bar
